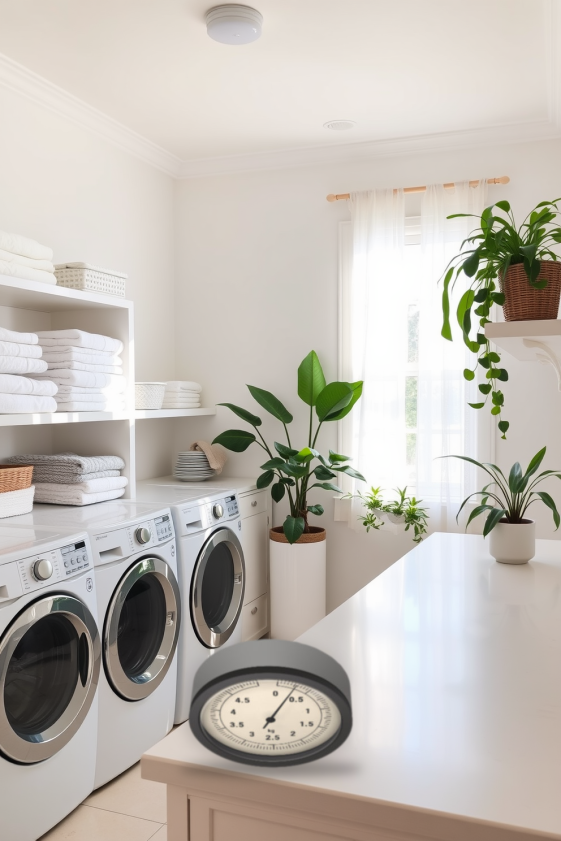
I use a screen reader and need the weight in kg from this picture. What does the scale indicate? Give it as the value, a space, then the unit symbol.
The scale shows 0.25 kg
